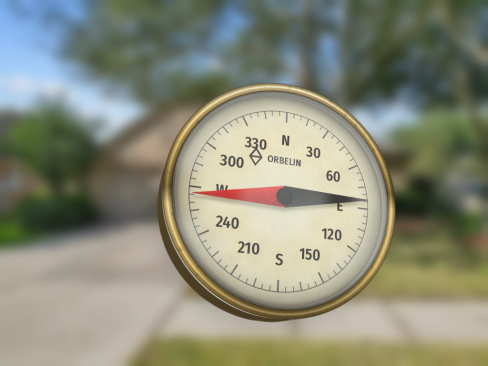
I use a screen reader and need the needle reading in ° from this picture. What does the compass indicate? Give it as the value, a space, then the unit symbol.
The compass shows 265 °
